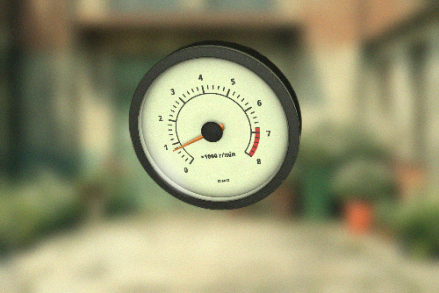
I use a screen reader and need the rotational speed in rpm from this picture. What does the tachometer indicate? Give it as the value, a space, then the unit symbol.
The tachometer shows 800 rpm
